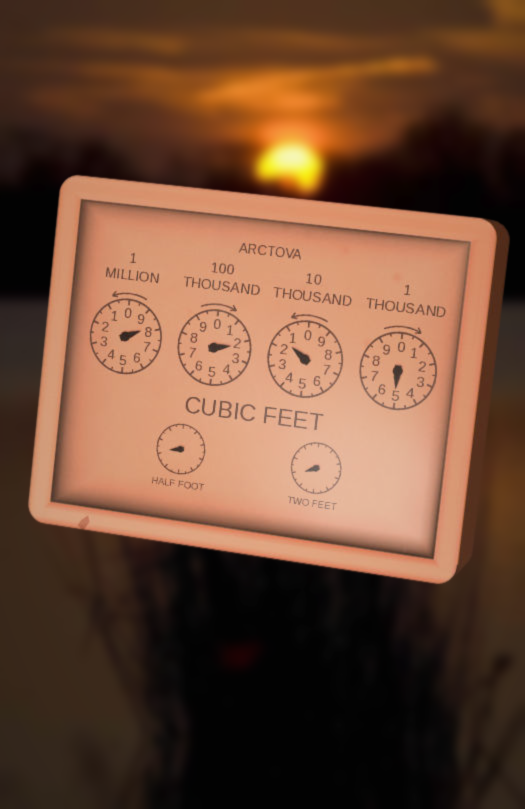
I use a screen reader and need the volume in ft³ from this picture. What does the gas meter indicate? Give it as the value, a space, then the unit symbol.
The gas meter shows 821500 ft³
